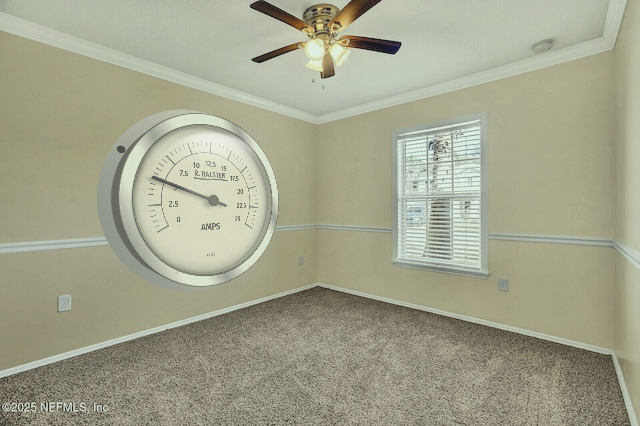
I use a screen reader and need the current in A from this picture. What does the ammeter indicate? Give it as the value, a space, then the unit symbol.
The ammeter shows 5 A
